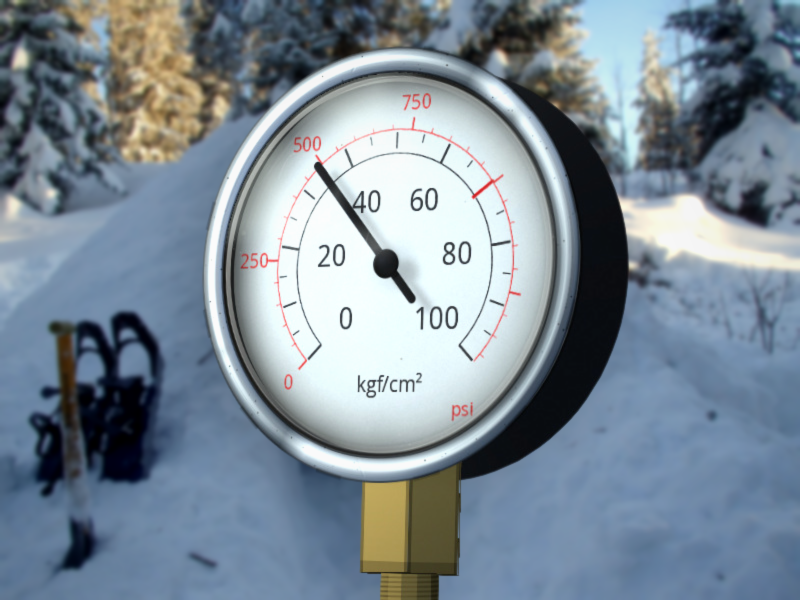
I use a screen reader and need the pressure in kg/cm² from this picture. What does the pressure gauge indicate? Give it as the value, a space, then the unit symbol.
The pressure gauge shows 35 kg/cm²
